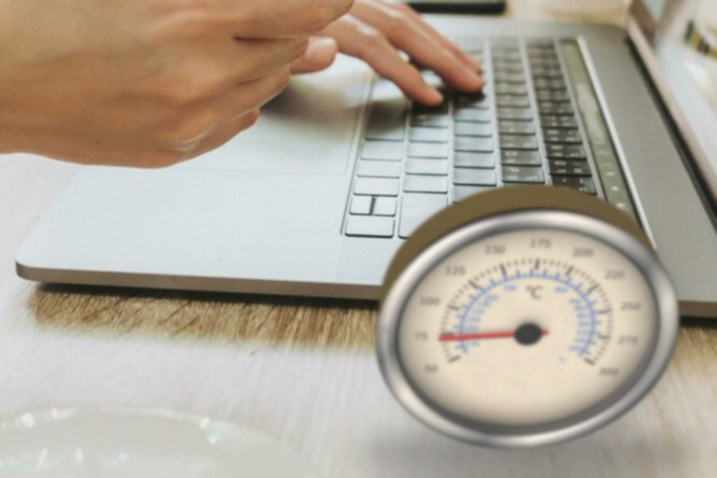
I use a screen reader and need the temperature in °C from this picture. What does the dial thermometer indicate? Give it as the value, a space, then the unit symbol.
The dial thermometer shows 75 °C
